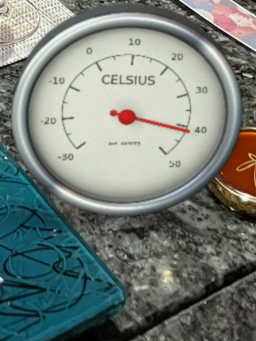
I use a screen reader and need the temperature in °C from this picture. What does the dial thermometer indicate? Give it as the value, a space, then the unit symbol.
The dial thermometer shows 40 °C
